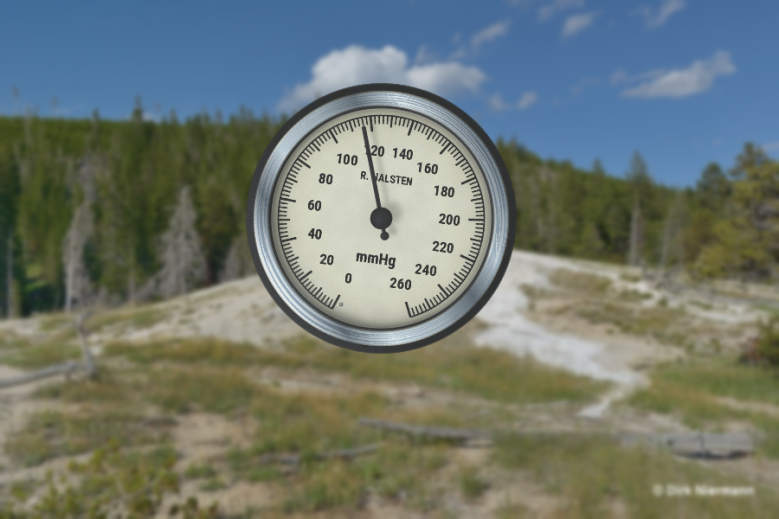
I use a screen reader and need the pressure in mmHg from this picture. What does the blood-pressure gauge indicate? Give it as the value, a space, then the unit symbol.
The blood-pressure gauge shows 116 mmHg
